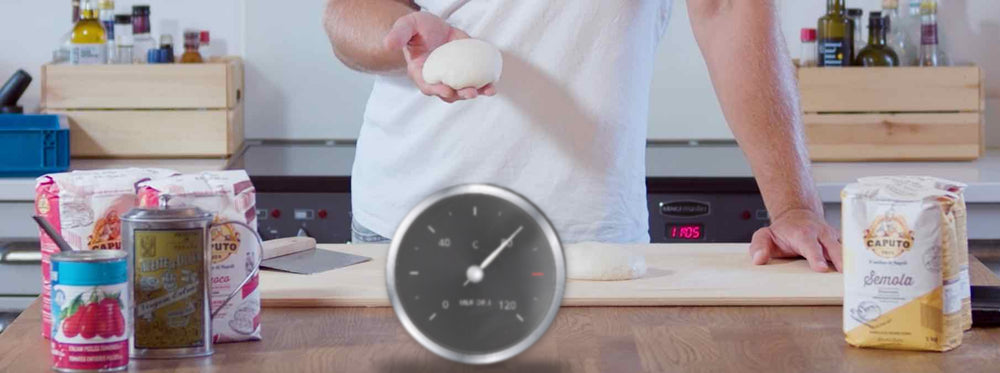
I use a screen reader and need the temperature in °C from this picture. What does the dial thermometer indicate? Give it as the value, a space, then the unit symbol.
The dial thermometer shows 80 °C
